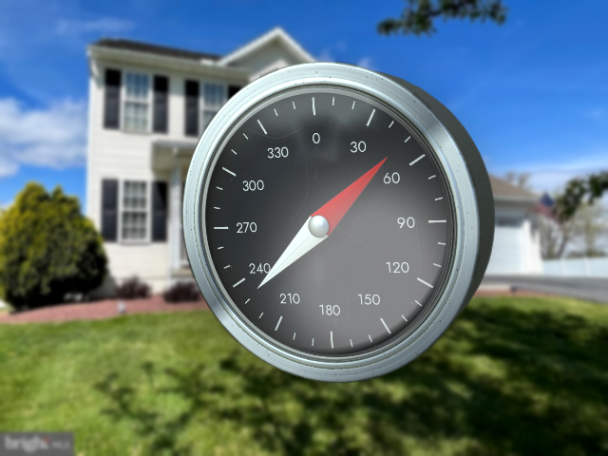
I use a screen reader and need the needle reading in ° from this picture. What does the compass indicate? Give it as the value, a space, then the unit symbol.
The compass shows 50 °
